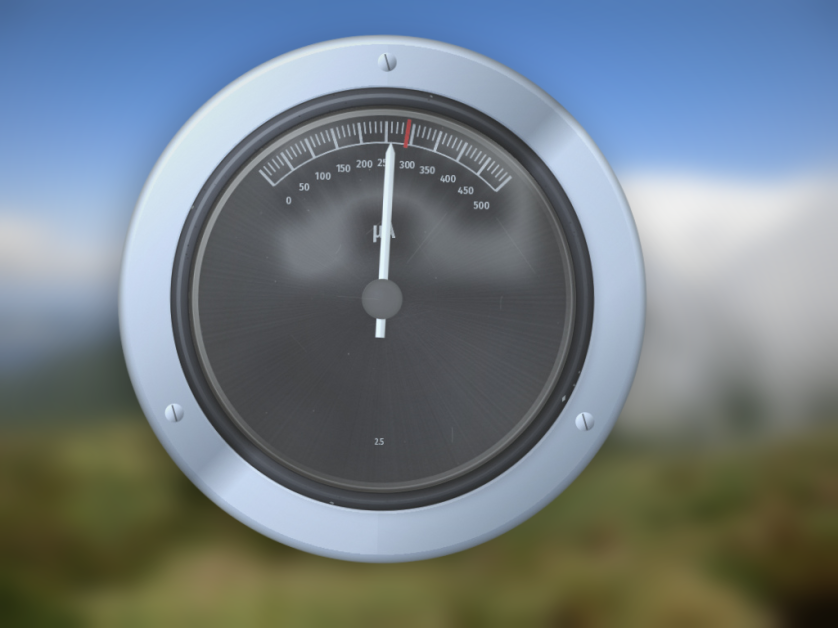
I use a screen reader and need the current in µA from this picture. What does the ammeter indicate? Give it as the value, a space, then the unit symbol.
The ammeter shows 260 µA
